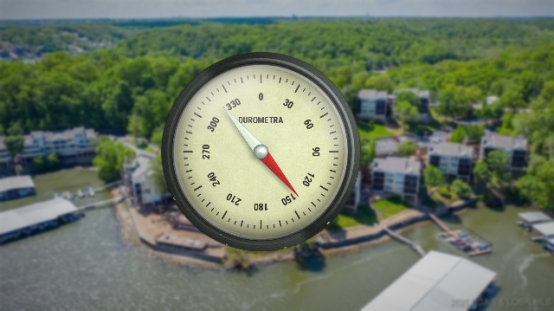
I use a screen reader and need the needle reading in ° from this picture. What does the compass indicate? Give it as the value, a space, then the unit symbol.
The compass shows 140 °
